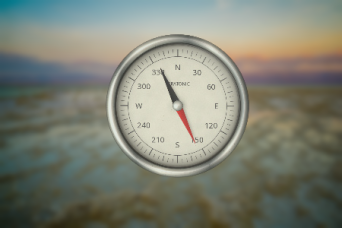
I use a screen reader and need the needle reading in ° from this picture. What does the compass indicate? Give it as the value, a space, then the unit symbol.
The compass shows 155 °
